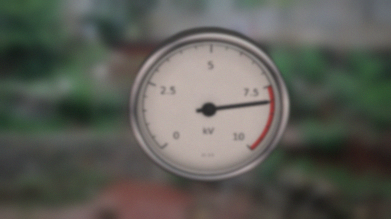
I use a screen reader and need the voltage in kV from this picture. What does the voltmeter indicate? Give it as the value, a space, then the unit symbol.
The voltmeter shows 8 kV
